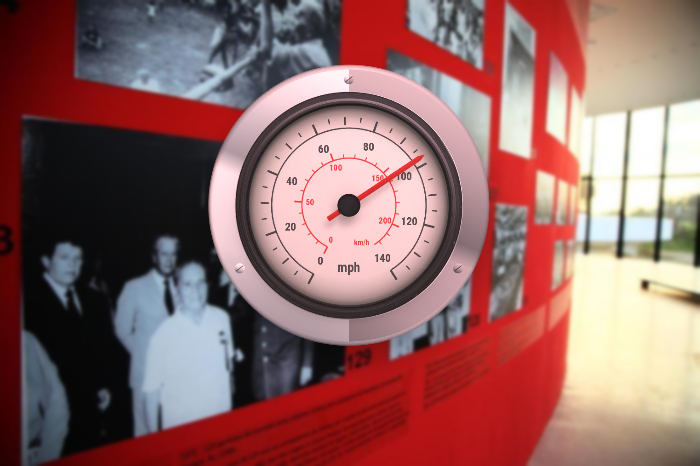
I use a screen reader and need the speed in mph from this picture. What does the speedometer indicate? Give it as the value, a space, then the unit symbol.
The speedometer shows 97.5 mph
